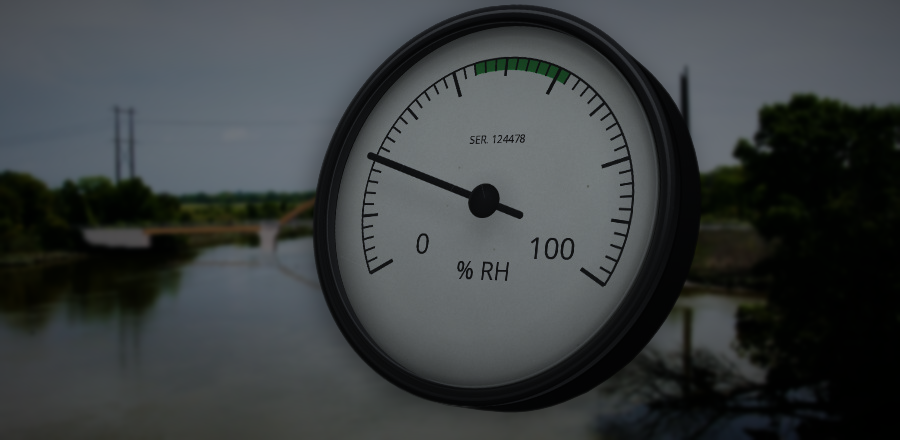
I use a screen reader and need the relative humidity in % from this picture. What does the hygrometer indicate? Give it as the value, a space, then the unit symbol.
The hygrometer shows 20 %
